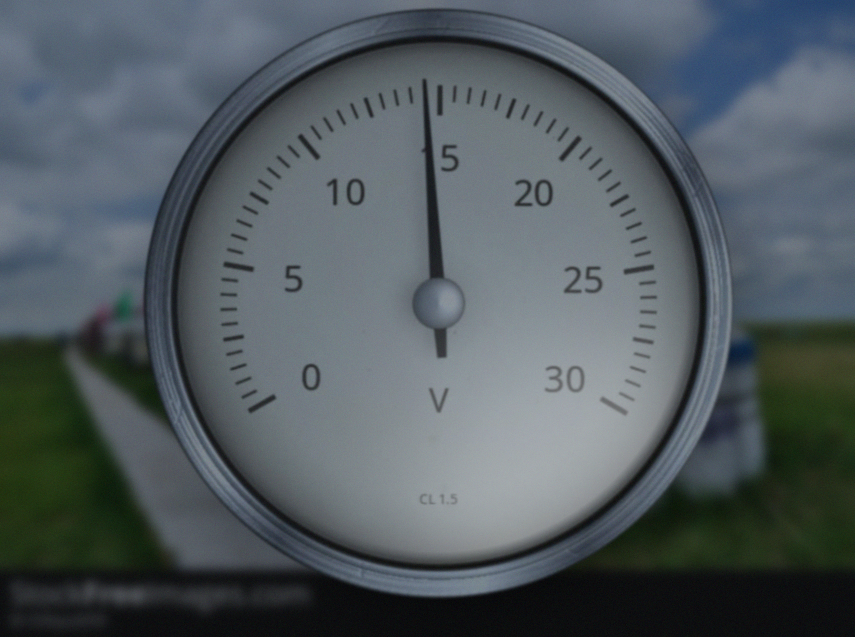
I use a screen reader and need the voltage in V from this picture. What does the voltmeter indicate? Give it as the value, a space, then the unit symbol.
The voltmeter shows 14.5 V
